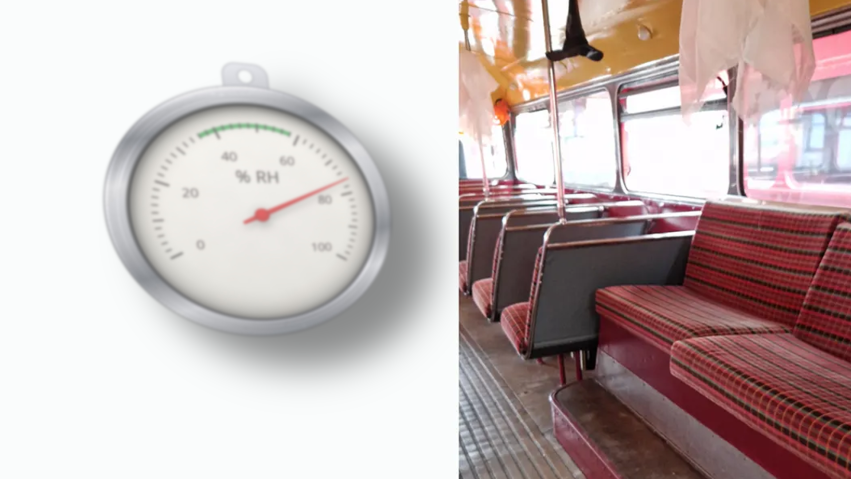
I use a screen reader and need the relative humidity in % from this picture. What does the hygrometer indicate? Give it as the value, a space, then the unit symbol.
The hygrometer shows 76 %
